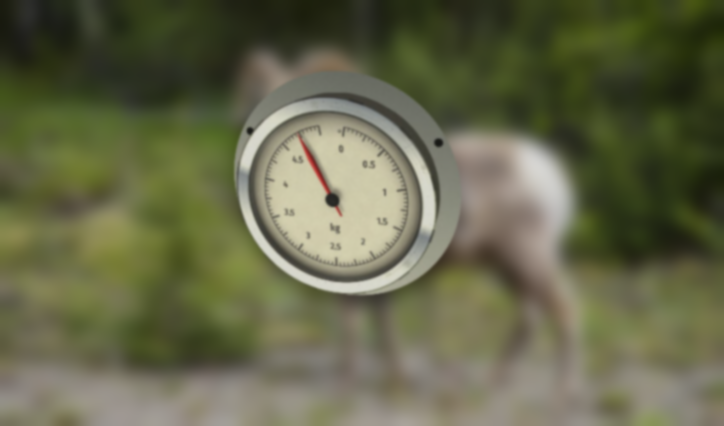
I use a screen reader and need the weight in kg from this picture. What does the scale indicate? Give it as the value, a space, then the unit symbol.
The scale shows 4.75 kg
